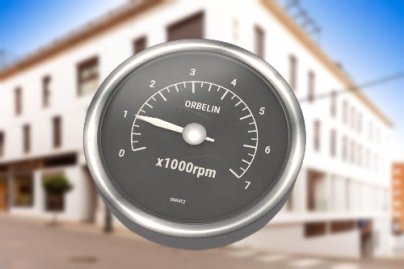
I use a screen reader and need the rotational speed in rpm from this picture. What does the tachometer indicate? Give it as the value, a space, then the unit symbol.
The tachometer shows 1000 rpm
